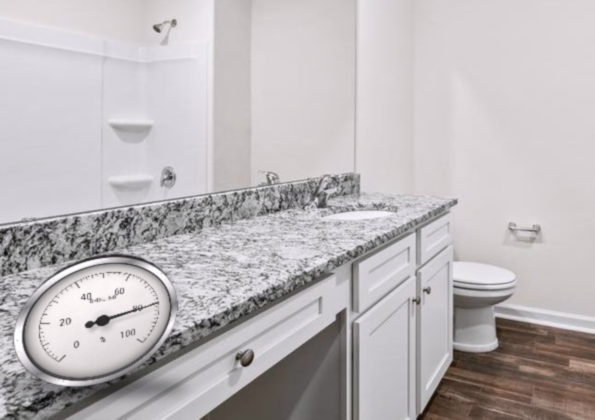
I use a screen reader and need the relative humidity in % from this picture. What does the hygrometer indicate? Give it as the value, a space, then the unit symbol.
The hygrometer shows 80 %
